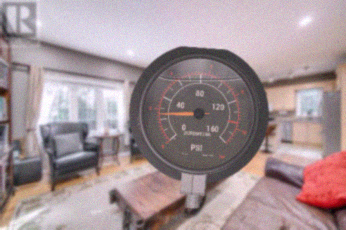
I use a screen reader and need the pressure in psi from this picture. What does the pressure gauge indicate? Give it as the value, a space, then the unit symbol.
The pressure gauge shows 25 psi
